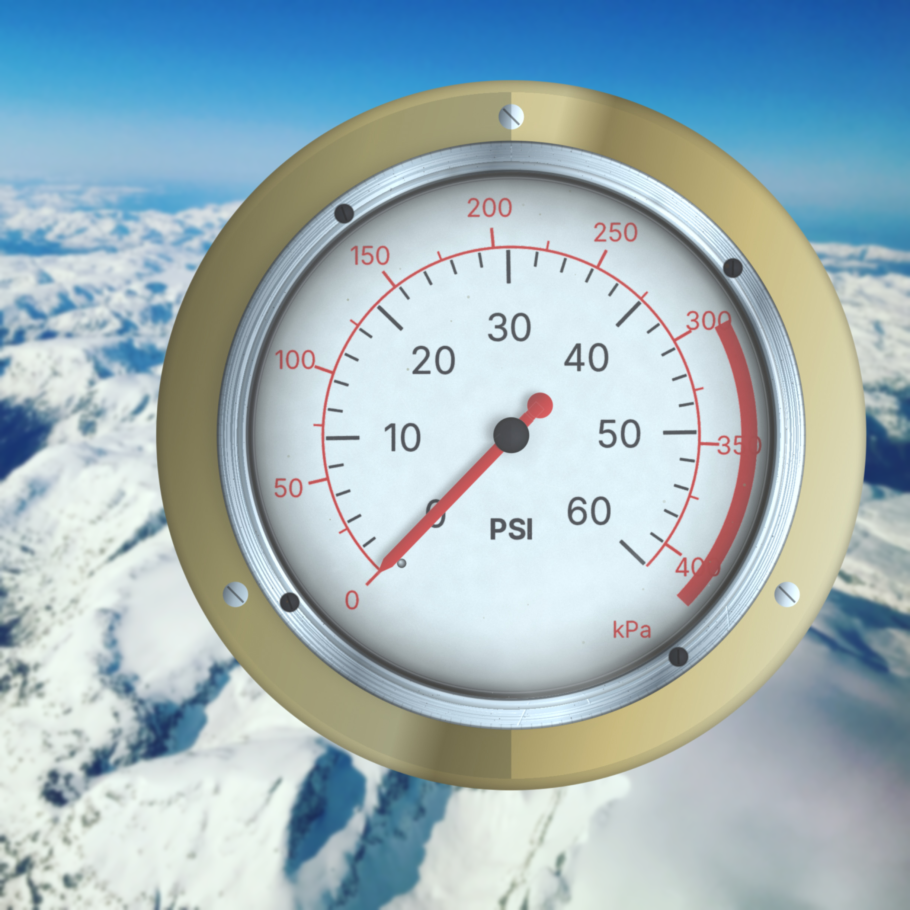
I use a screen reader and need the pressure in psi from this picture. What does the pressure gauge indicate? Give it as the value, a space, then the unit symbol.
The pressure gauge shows 0 psi
